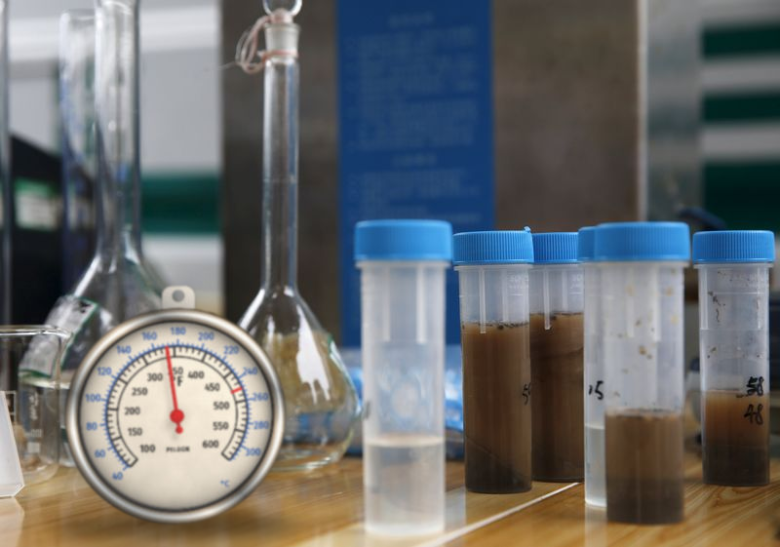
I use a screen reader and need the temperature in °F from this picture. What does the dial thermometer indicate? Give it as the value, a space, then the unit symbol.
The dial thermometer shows 340 °F
